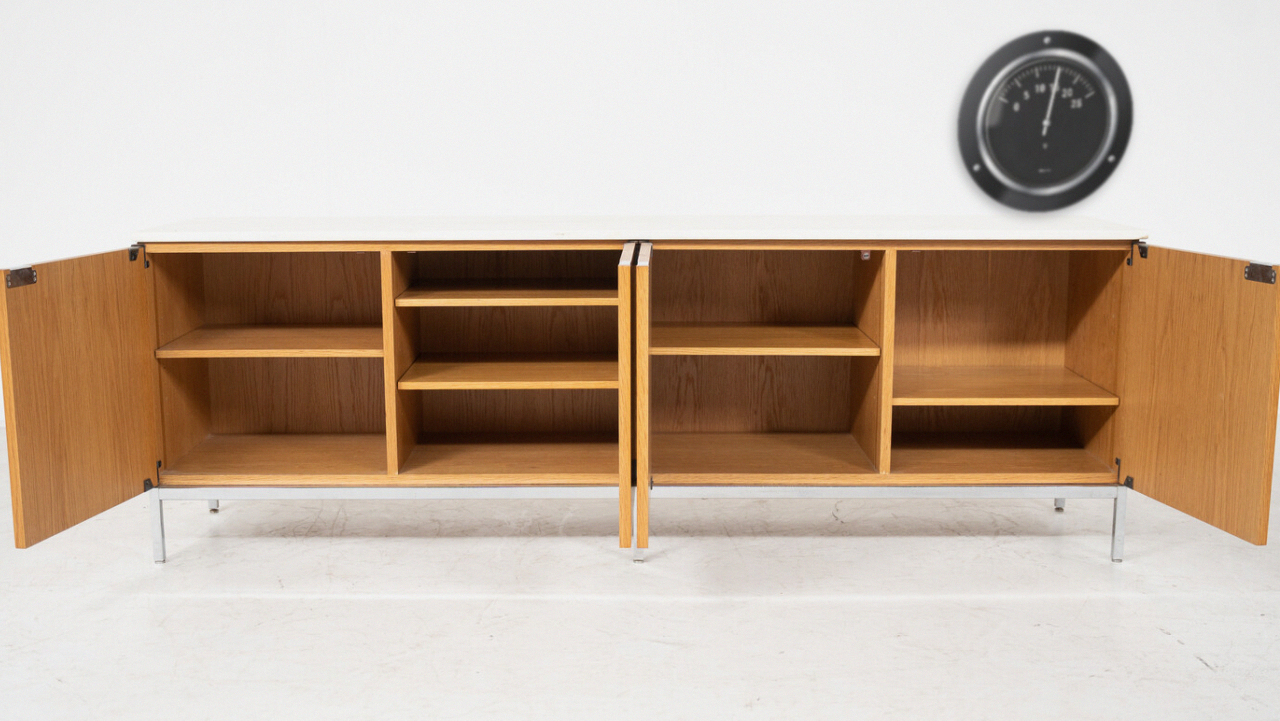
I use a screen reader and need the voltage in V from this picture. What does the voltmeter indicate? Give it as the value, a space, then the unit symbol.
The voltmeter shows 15 V
